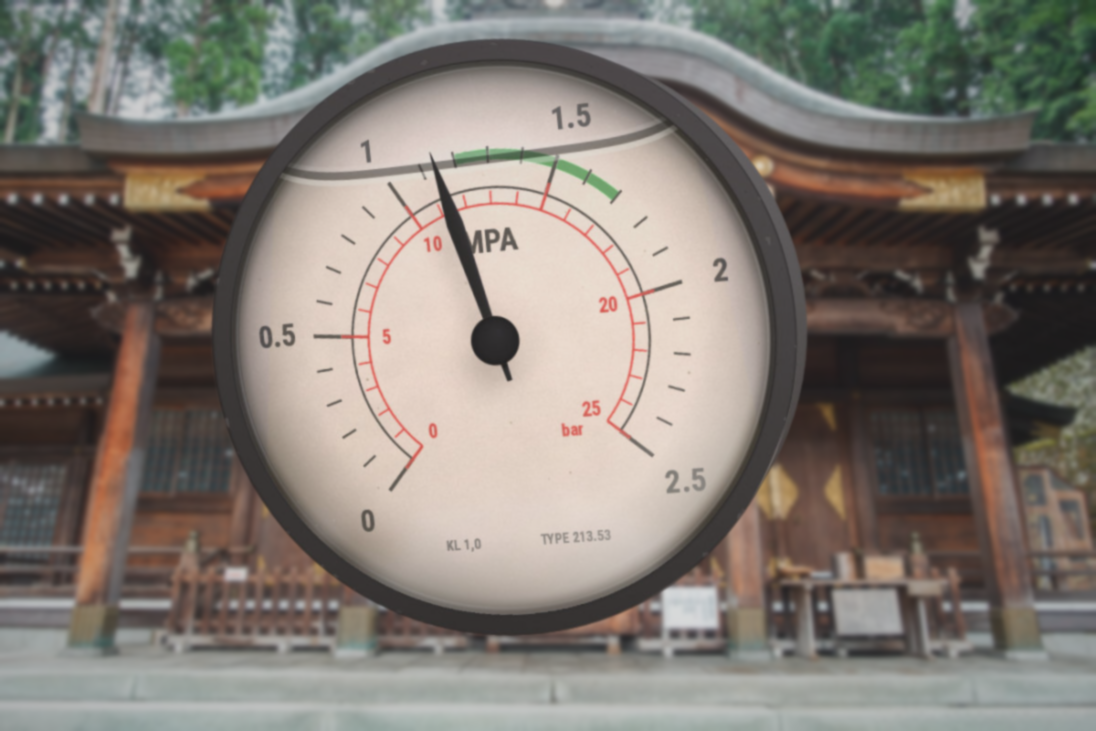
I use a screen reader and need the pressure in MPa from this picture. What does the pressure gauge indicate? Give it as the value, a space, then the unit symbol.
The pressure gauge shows 1.15 MPa
